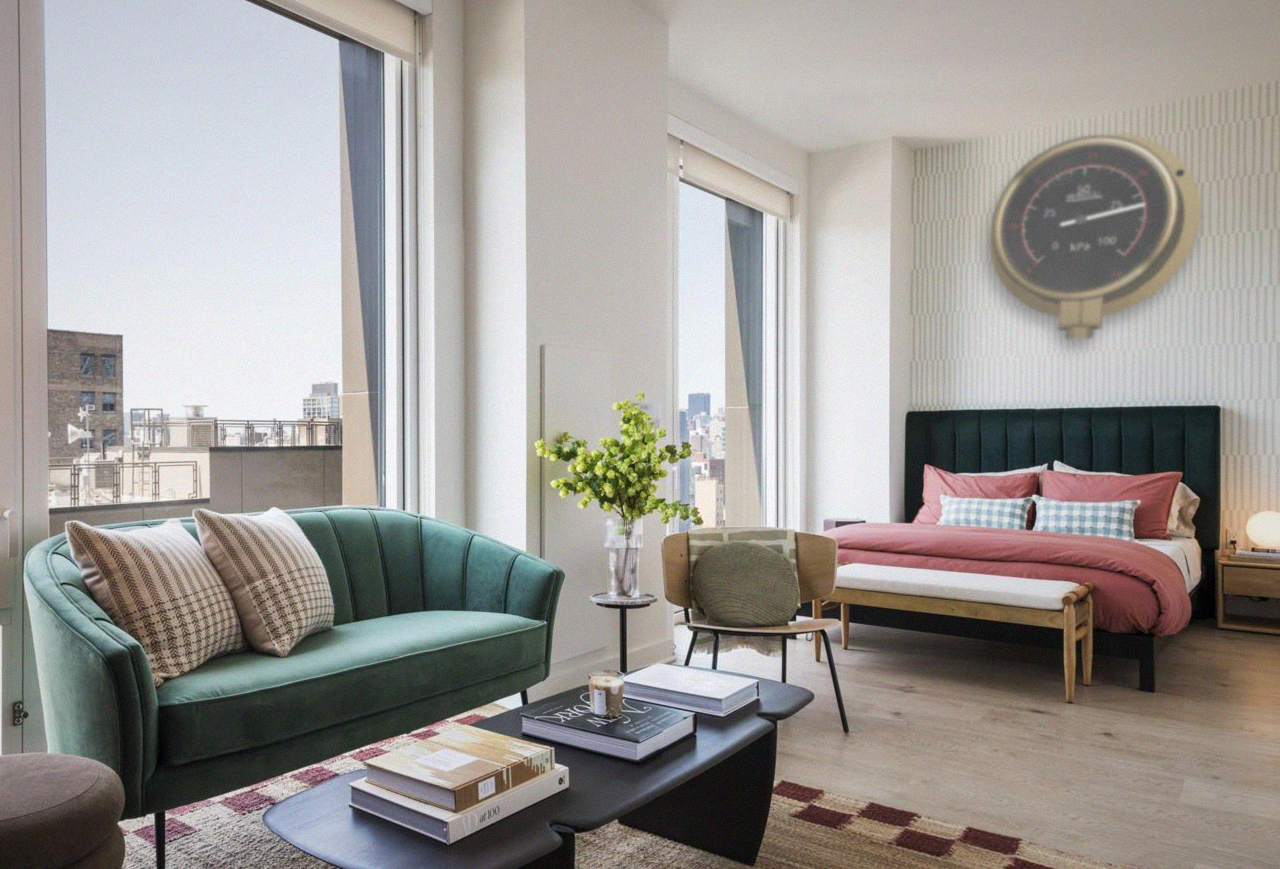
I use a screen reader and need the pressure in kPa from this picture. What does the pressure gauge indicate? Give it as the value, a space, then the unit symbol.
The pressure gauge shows 80 kPa
